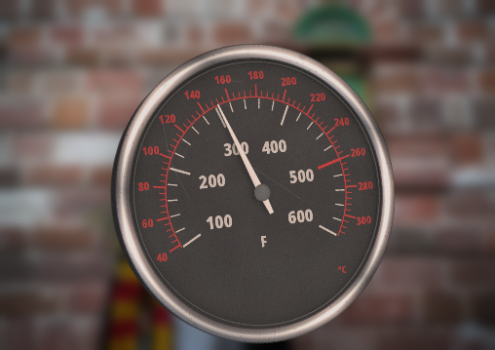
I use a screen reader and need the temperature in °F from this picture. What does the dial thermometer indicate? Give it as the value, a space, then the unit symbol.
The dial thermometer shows 300 °F
